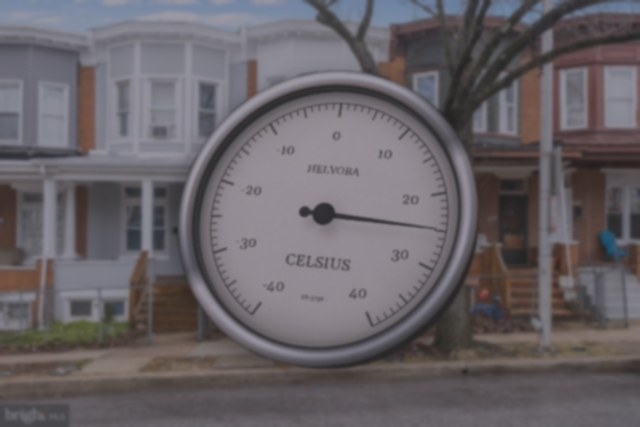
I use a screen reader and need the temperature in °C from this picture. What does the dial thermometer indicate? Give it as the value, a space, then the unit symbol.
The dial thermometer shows 25 °C
